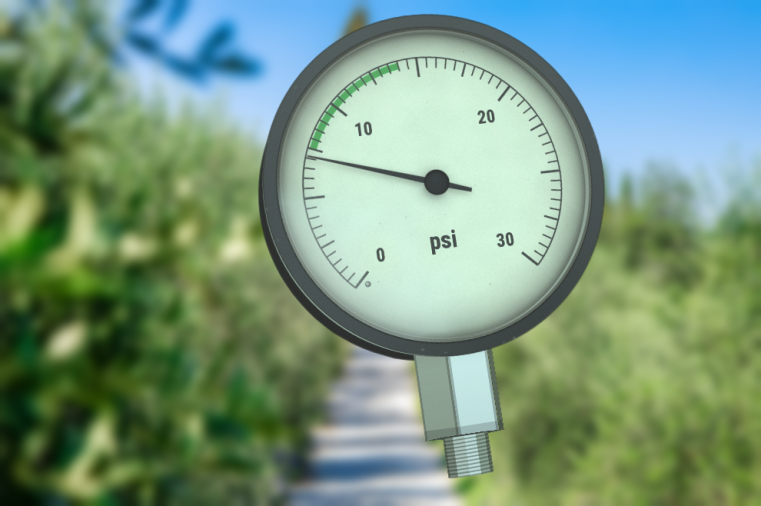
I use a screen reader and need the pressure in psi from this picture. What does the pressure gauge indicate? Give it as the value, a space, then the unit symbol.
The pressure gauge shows 7 psi
